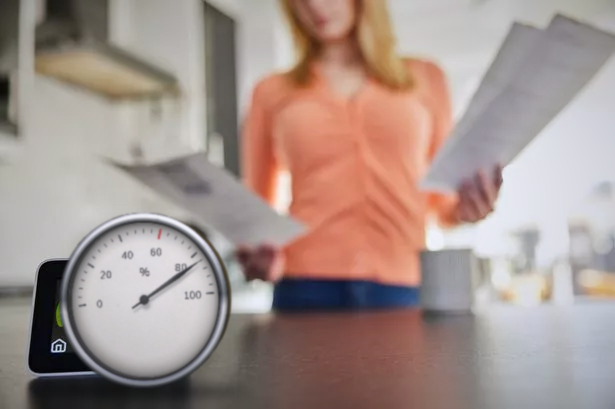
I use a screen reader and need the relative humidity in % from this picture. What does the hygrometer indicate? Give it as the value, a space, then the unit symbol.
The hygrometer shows 84 %
